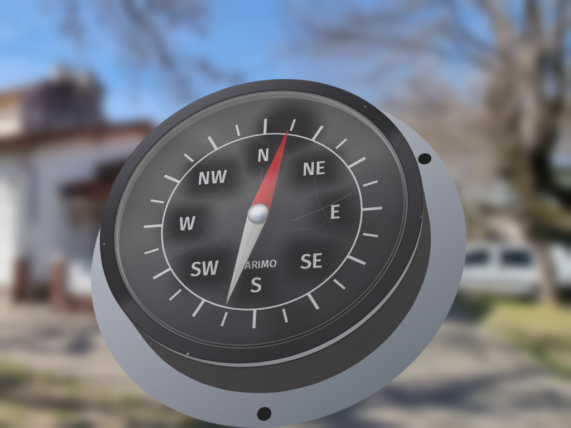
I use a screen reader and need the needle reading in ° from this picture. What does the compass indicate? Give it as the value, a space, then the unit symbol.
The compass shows 15 °
